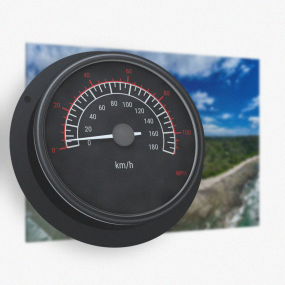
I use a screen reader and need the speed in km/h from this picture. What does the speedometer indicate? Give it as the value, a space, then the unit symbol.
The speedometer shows 5 km/h
